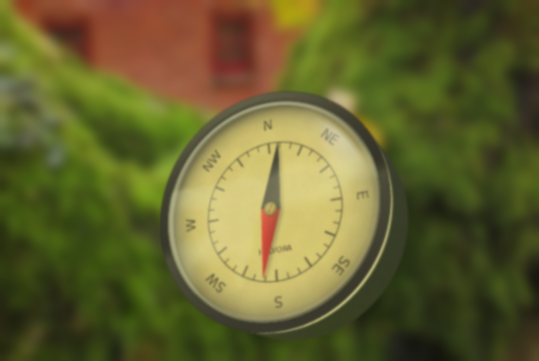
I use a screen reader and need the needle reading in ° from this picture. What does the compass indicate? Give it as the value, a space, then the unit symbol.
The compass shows 190 °
